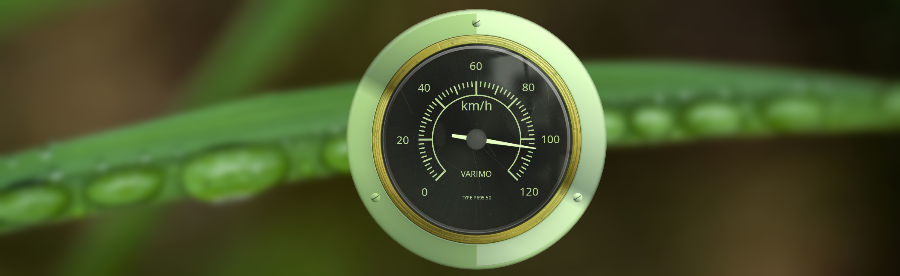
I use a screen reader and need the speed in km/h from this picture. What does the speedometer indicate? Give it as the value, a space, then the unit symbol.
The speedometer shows 104 km/h
